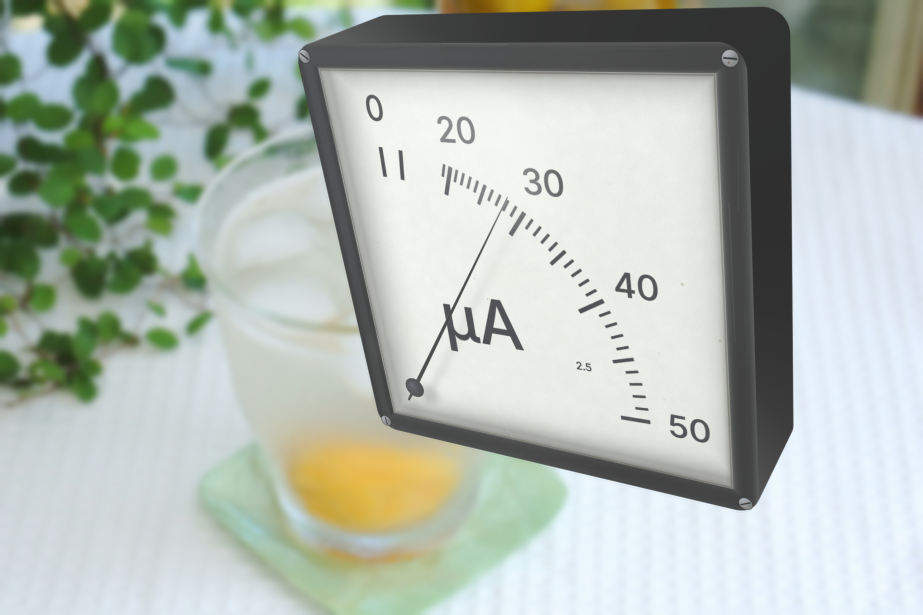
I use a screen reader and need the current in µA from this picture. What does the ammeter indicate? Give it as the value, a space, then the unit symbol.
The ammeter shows 28 µA
